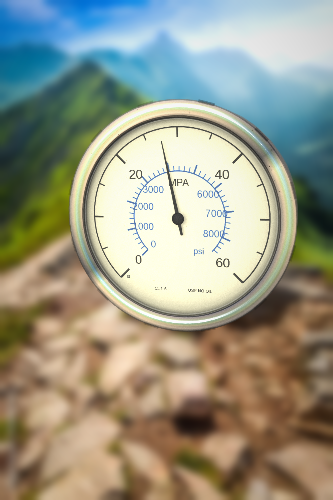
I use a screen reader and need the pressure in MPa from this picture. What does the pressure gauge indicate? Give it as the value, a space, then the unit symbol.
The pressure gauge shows 27.5 MPa
